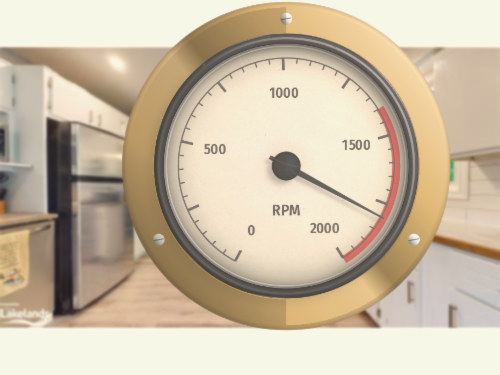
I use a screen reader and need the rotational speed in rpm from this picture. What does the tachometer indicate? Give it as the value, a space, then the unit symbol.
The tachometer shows 1800 rpm
